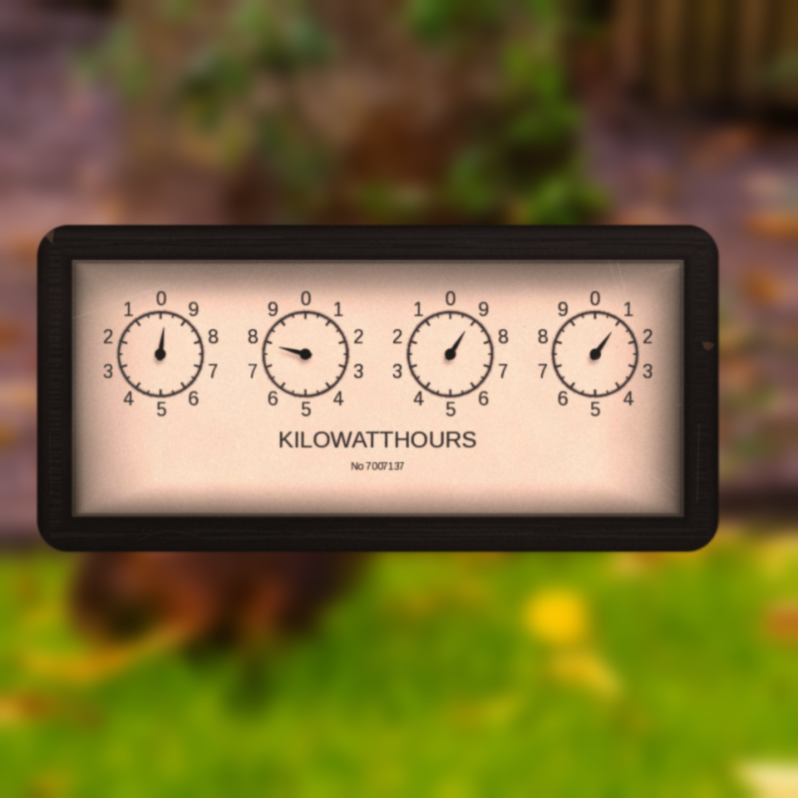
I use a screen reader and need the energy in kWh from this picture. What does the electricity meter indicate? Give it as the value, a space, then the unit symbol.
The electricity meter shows 9791 kWh
